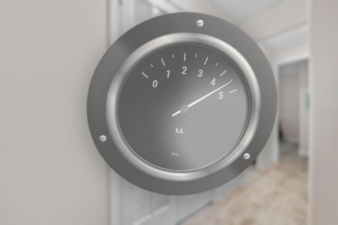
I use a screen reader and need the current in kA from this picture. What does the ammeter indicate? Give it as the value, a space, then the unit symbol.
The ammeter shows 4.5 kA
